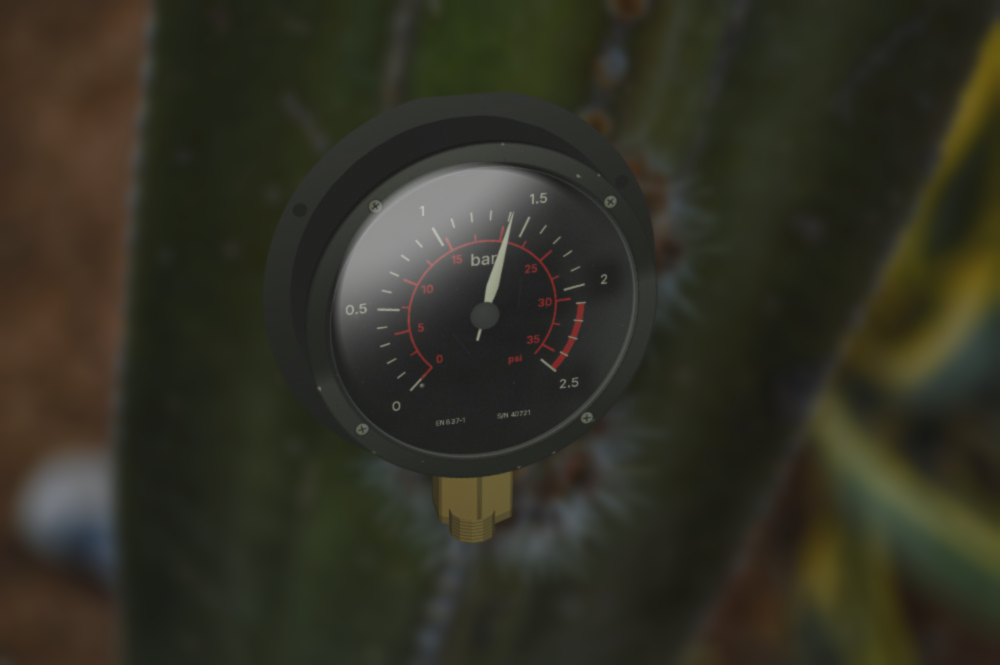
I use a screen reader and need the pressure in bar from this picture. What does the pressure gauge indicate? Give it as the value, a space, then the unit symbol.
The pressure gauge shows 1.4 bar
